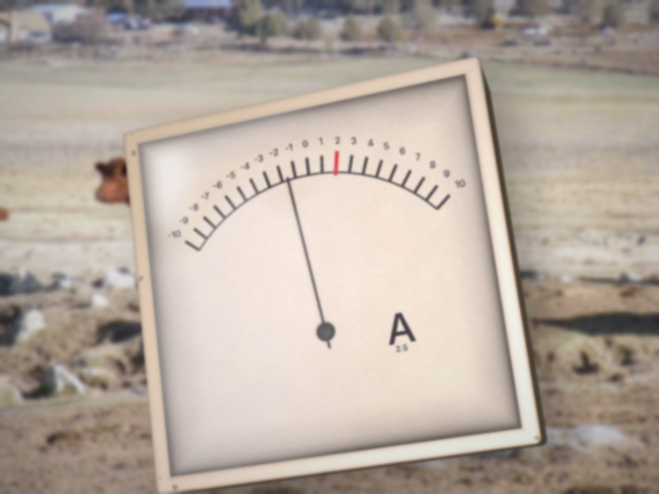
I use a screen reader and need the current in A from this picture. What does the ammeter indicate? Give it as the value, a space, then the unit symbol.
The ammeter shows -1.5 A
